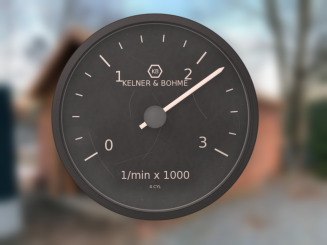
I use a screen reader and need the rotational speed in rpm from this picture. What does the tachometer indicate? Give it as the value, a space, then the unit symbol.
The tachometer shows 2200 rpm
